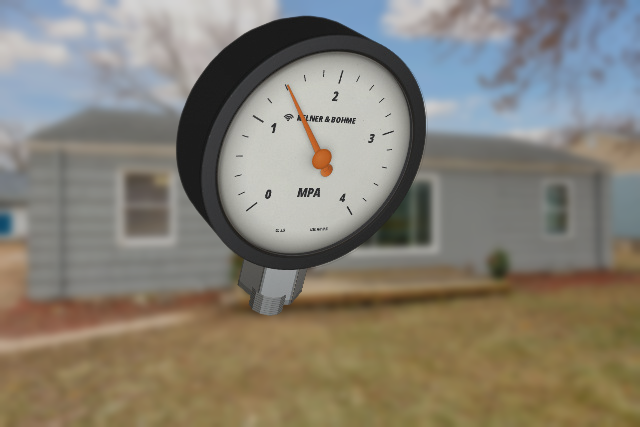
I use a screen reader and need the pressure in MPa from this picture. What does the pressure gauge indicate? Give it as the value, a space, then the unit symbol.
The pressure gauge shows 1.4 MPa
